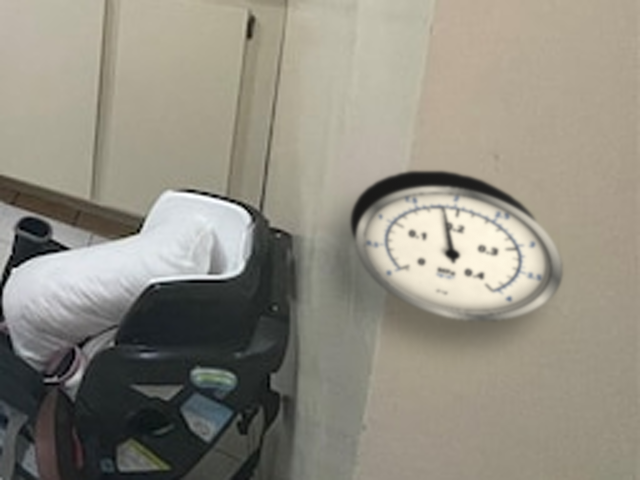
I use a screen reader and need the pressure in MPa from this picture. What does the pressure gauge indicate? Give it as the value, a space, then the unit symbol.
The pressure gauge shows 0.18 MPa
